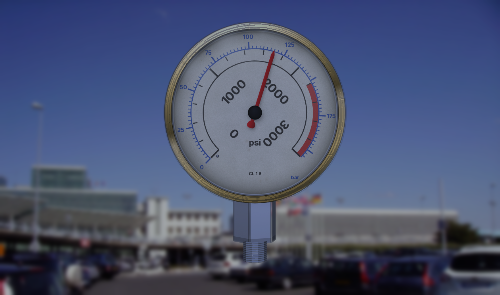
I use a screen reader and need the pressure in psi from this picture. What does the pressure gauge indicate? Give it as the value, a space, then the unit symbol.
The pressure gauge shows 1700 psi
